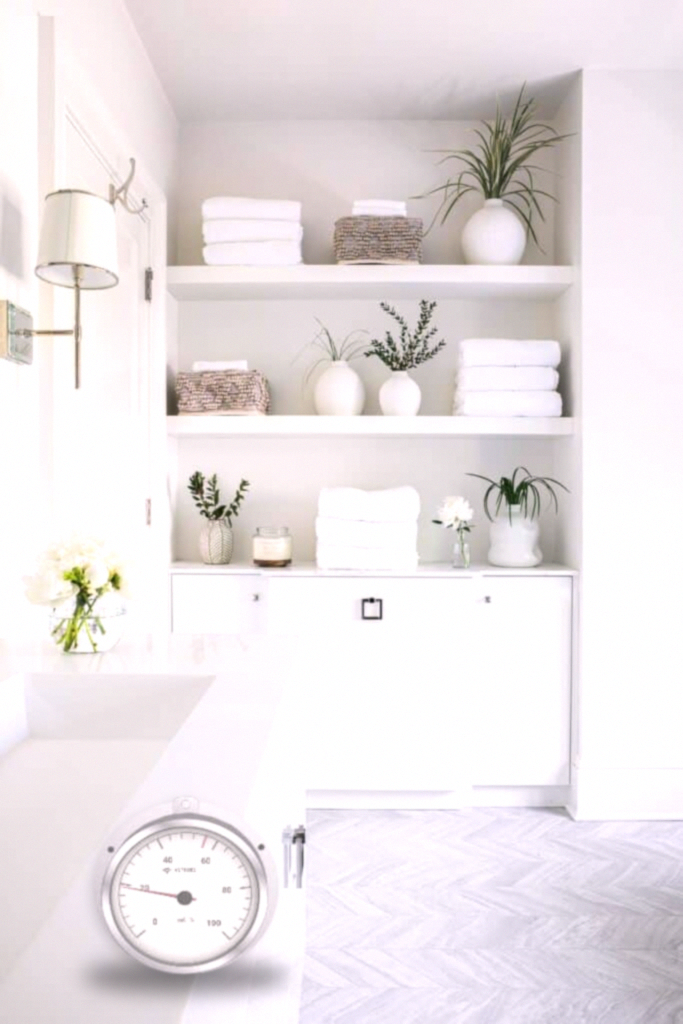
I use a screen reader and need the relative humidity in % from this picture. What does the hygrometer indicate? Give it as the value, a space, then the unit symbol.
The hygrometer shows 20 %
